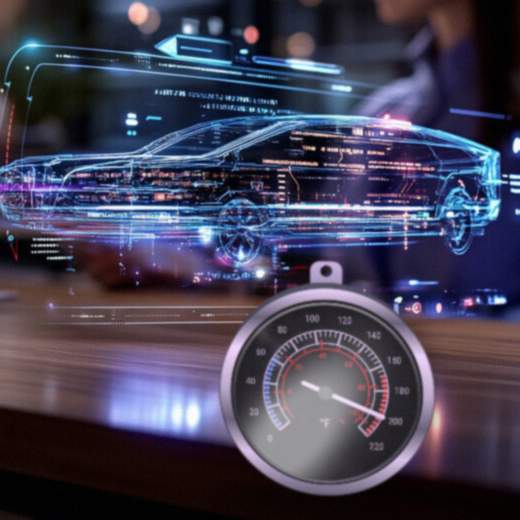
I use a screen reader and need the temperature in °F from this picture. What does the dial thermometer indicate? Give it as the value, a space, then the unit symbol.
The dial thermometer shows 200 °F
